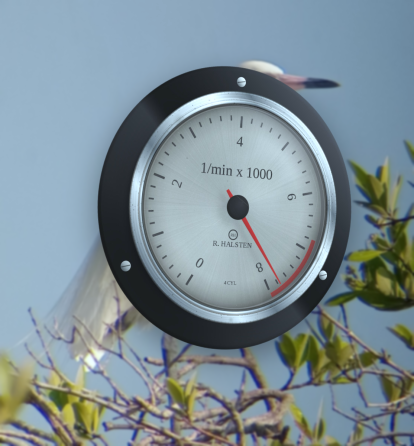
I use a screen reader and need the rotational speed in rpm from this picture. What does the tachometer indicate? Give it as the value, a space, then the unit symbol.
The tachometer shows 7800 rpm
